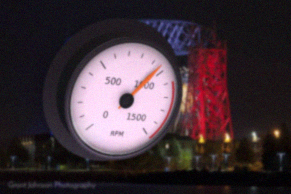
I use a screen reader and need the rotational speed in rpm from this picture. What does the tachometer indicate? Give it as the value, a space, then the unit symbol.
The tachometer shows 950 rpm
